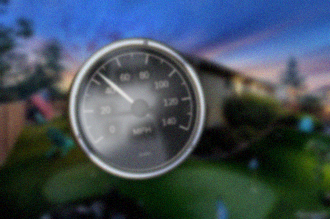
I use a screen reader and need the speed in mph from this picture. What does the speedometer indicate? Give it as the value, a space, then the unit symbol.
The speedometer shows 45 mph
